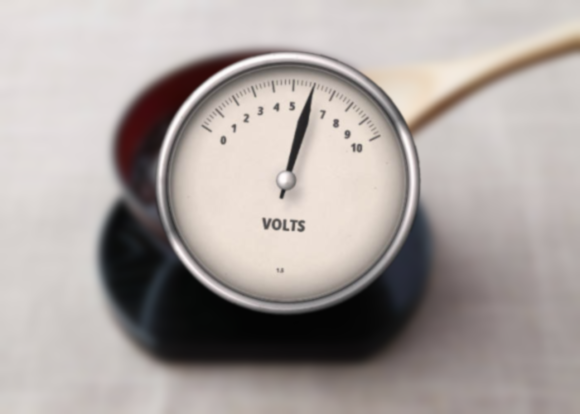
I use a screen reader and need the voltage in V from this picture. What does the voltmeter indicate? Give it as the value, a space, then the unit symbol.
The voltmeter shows 6 V
